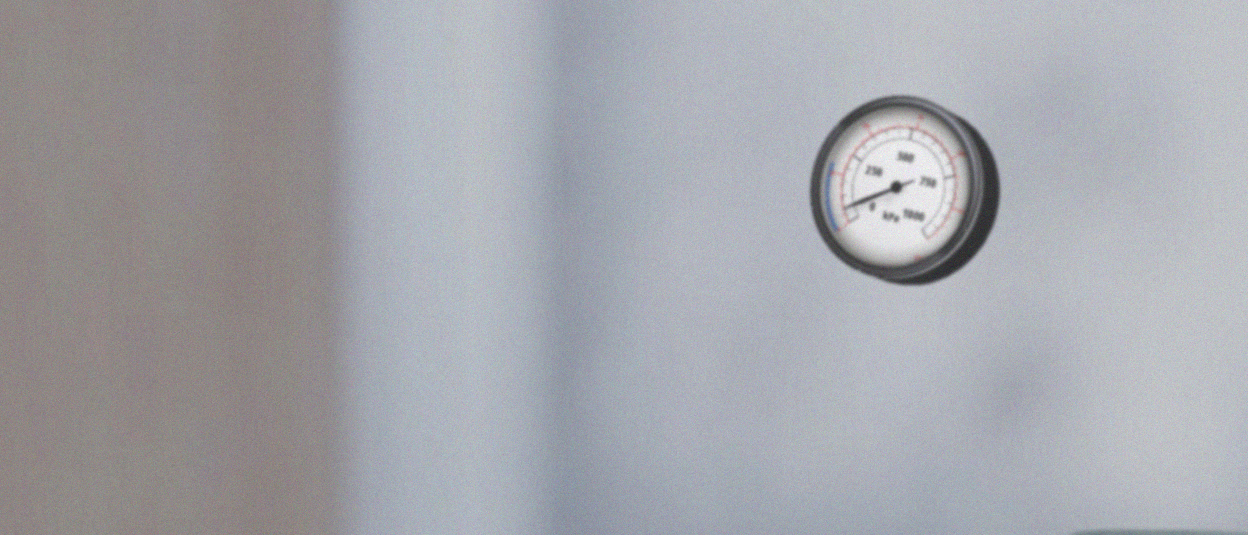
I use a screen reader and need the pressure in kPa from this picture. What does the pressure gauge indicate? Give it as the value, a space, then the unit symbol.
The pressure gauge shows 50 kPa
